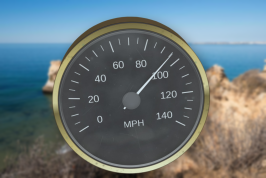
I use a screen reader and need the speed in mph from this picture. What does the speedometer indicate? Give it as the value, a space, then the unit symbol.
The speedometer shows 95 mph
